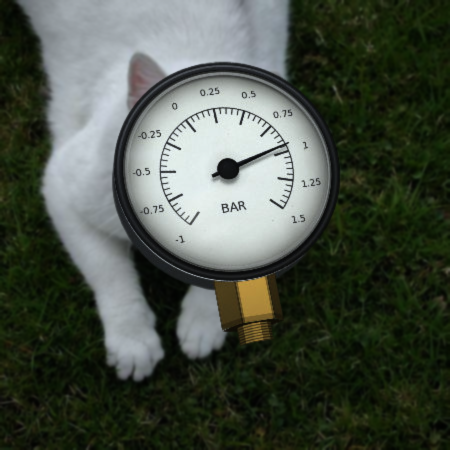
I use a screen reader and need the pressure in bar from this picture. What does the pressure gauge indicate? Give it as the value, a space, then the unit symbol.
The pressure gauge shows 0.95 bar
